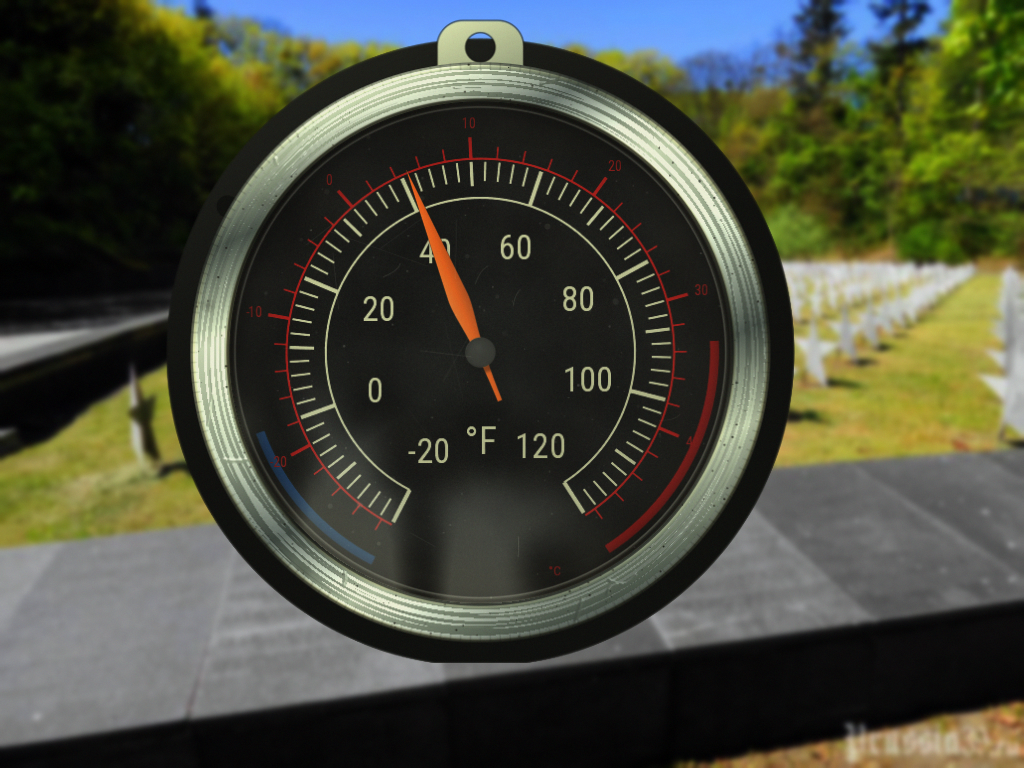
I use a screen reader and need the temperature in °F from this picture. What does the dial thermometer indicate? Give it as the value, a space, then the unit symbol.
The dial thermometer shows 41 °F
